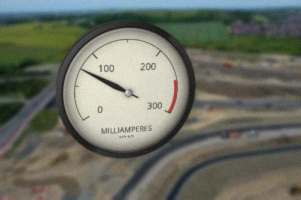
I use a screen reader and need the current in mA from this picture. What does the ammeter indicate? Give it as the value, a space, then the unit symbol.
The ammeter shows 75 mA
